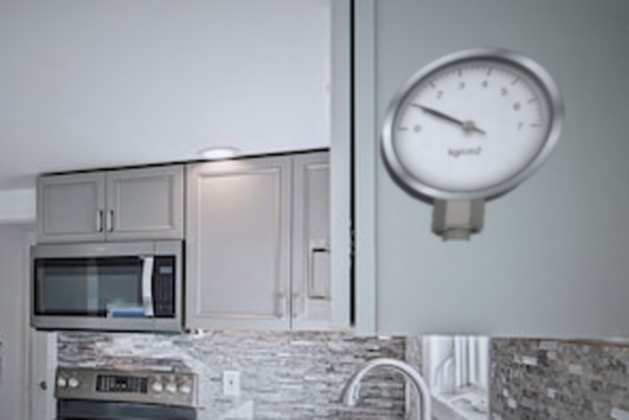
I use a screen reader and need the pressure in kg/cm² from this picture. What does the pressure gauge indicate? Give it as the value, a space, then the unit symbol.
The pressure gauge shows 1 kg/cm²
